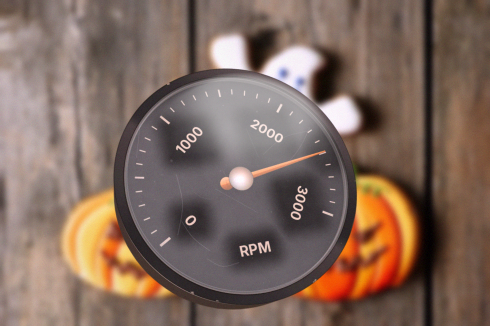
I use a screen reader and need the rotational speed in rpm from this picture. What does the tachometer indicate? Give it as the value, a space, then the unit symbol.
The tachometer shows 2500 rpm
